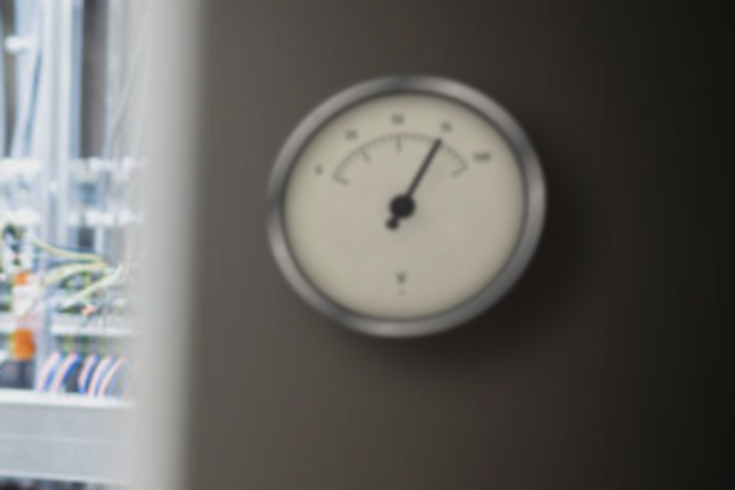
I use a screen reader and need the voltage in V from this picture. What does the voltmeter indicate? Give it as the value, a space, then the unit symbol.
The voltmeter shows 75 V
